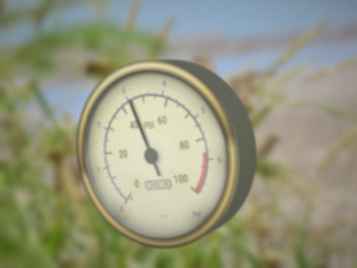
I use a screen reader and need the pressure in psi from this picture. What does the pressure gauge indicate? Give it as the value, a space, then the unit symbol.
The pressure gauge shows 45 psi
